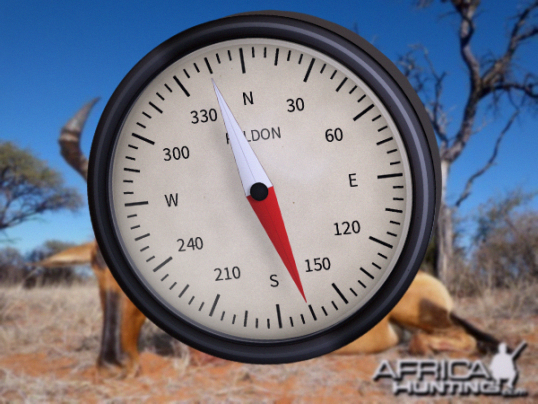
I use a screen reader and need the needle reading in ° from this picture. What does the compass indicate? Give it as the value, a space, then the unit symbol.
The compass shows 165 °
